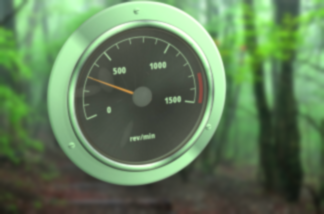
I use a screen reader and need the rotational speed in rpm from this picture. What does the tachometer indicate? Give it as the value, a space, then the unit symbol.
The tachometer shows 300 rpm
